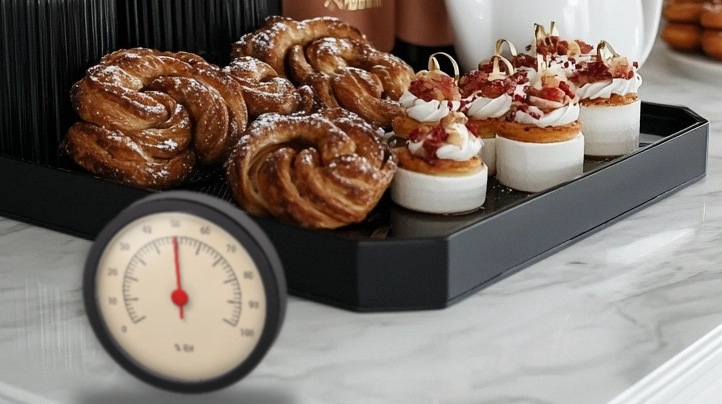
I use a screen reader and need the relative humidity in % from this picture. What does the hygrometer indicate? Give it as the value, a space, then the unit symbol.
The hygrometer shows 50 %
